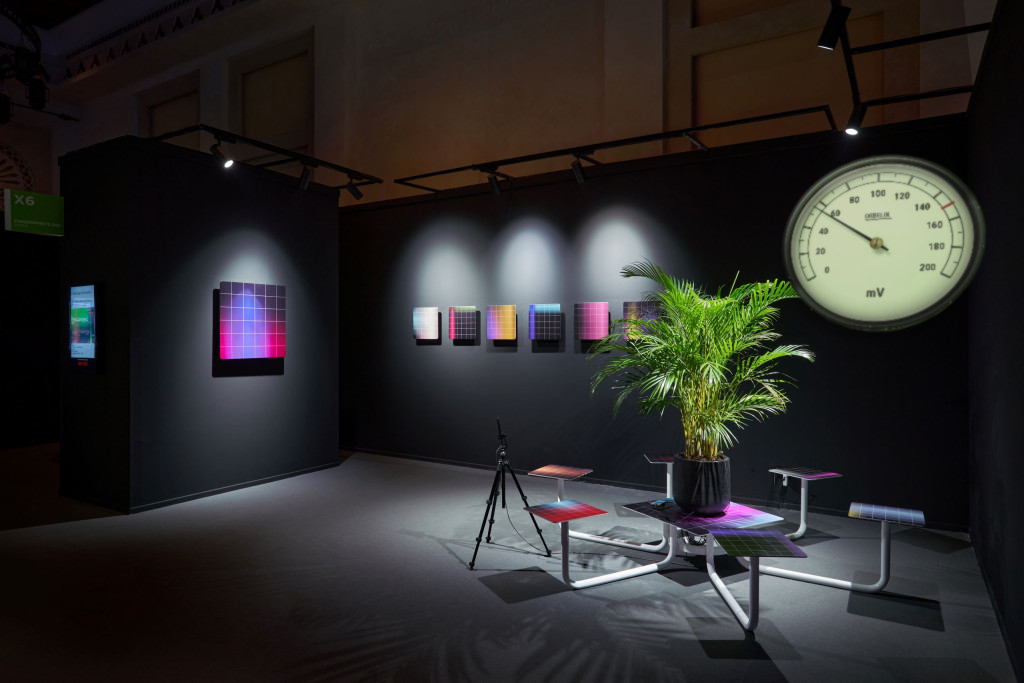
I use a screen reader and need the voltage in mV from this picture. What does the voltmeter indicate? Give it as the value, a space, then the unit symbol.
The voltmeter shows 55 mV
